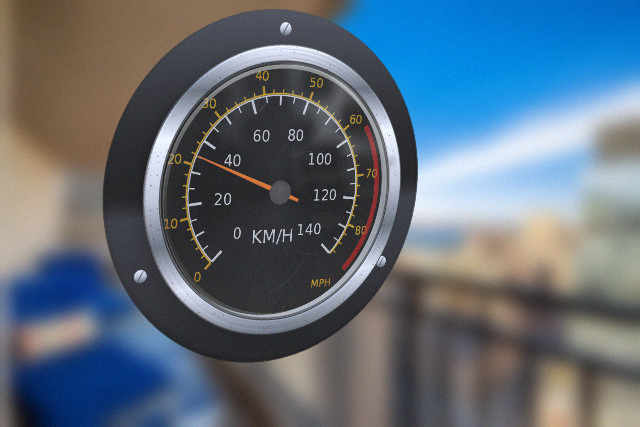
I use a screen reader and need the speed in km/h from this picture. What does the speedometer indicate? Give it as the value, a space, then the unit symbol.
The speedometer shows 35 km/h
